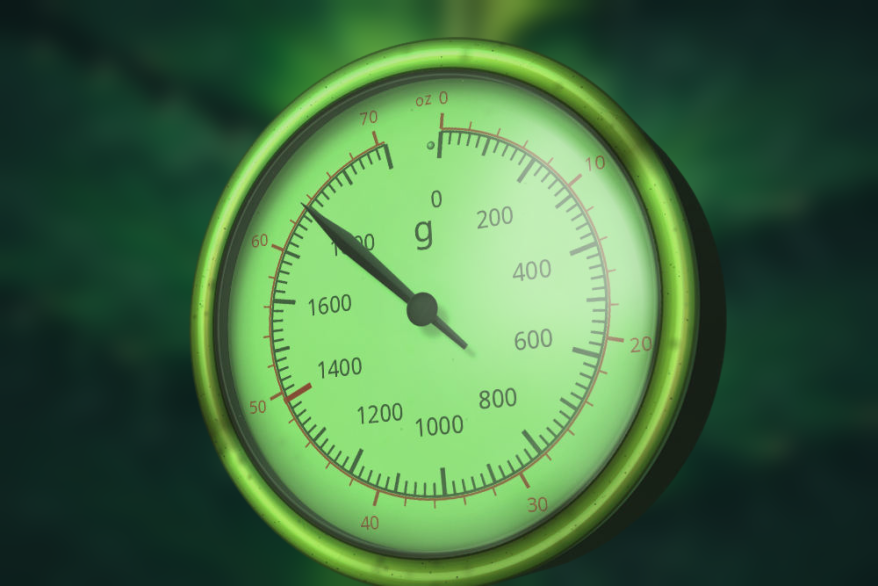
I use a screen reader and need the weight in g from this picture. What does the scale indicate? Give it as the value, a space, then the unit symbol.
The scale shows 1800 g
